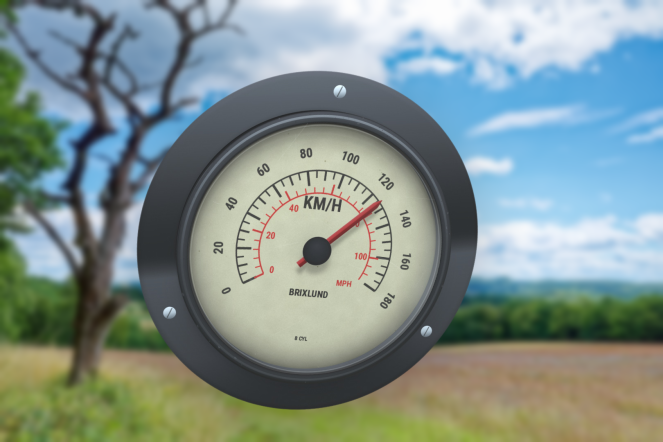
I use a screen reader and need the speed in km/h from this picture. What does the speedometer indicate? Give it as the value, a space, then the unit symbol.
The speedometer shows 125 km/h
